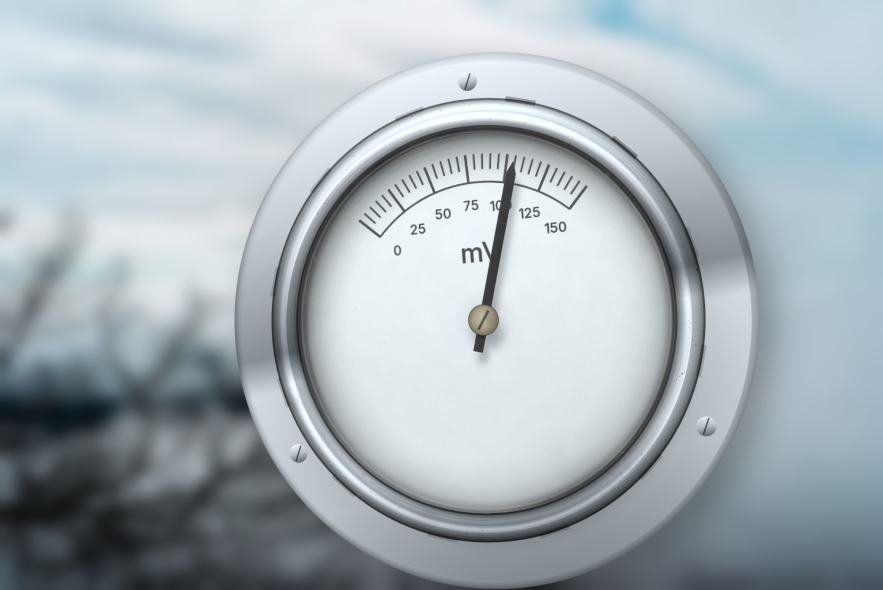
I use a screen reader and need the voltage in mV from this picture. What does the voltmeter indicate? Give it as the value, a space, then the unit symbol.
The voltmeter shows 105 mV
